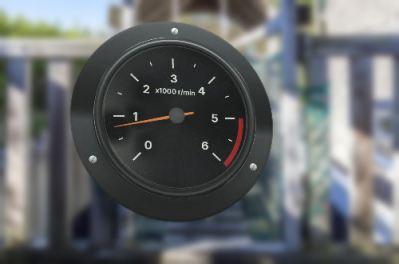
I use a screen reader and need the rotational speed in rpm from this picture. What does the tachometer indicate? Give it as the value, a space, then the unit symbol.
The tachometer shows 750 rpm
